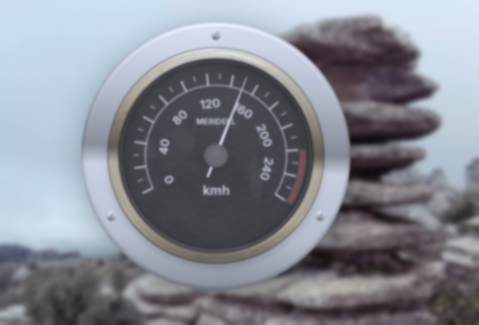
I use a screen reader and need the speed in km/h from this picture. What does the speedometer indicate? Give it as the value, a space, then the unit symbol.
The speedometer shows 150 km/h
